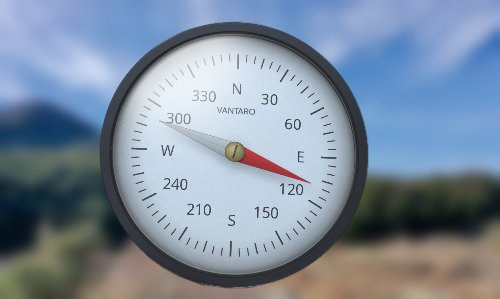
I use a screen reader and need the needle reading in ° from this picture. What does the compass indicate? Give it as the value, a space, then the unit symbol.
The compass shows 110 °
